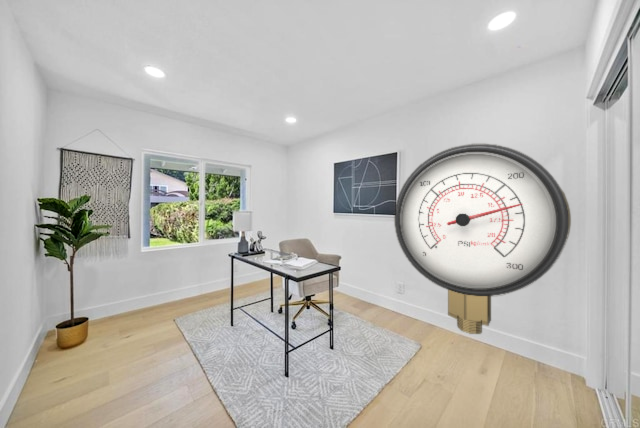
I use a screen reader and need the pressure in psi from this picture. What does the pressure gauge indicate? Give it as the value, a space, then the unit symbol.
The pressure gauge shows 230 psi
